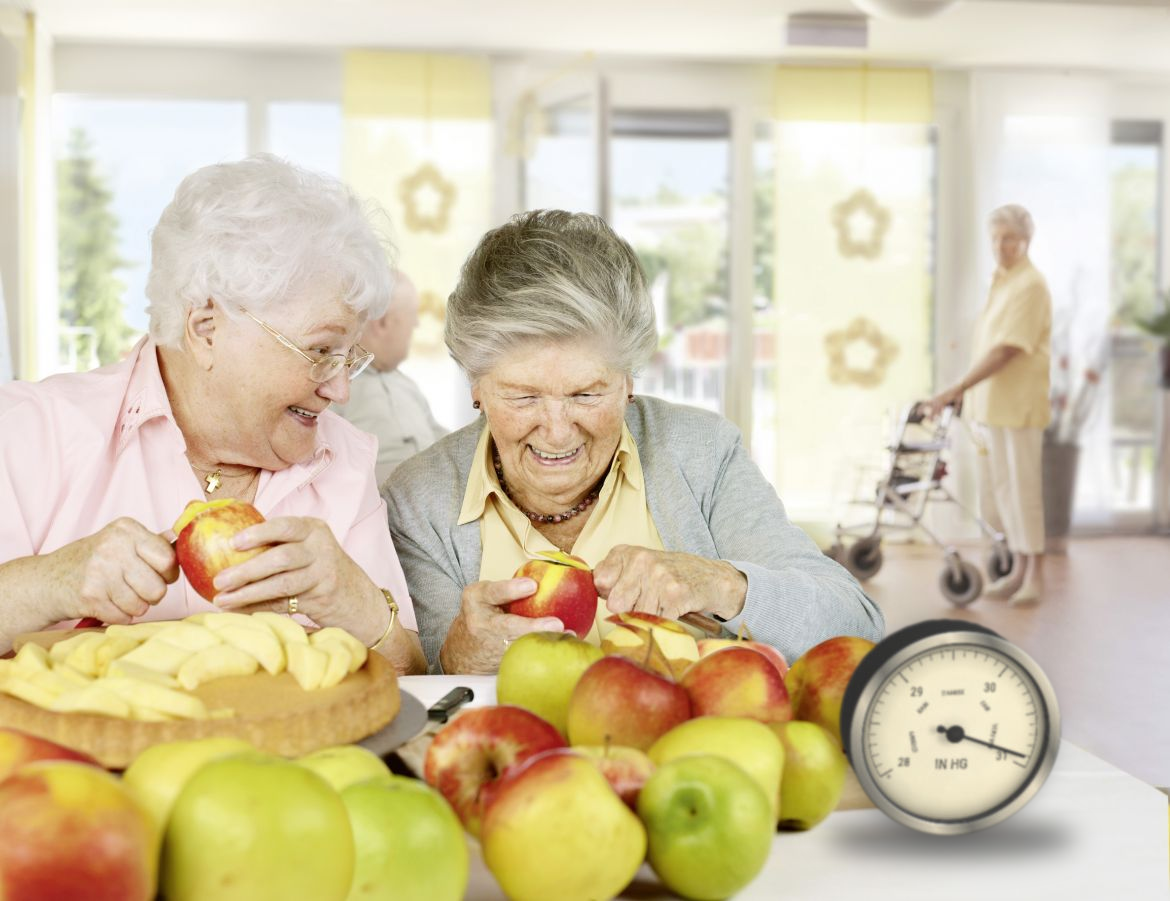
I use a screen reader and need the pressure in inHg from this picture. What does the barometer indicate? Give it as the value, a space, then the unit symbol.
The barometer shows 30.9 inHg
